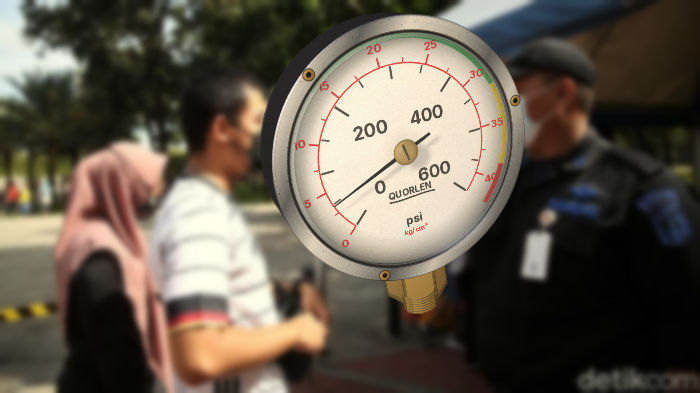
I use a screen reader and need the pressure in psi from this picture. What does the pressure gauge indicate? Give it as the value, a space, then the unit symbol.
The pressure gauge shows 50 psi
